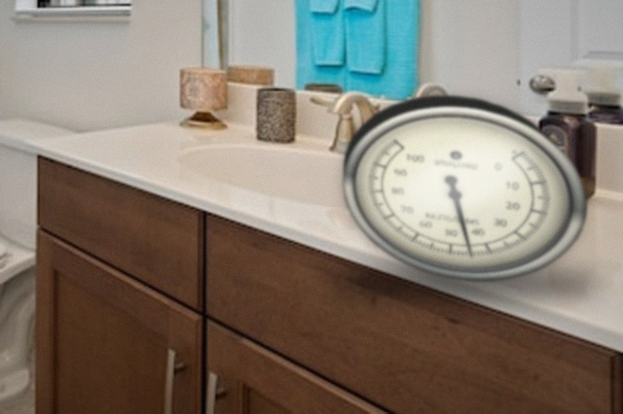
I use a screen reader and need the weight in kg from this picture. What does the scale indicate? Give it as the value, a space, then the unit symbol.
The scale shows 45 kg
